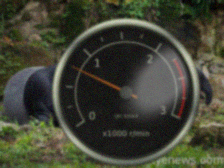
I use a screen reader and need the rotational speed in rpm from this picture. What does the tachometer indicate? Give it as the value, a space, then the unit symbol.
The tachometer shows 750 rpm
